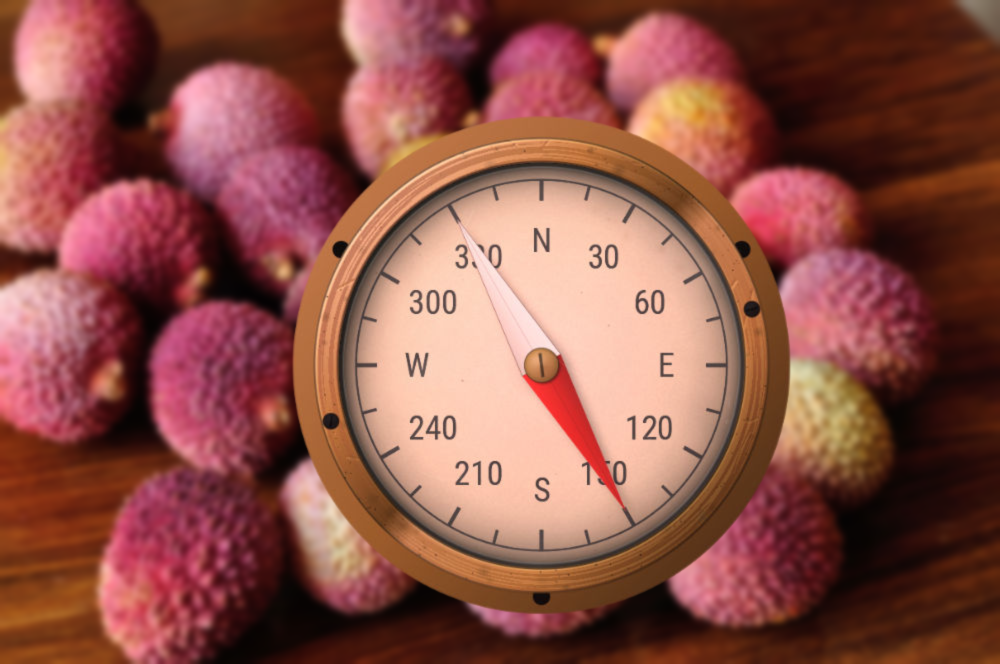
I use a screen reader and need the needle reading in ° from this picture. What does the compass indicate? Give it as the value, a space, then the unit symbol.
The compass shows 150 °
